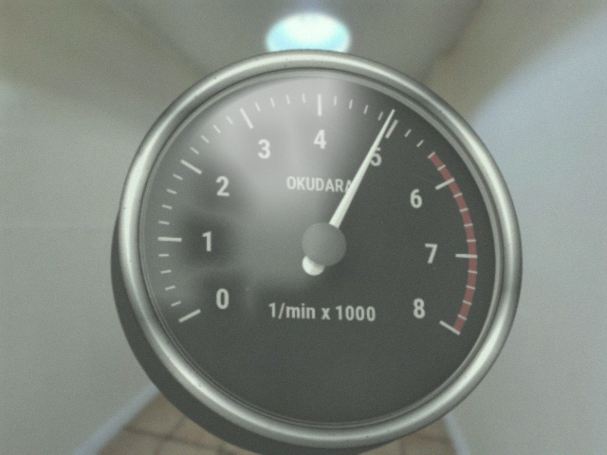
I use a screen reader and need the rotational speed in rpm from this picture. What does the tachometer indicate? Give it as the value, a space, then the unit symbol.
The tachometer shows 4900 rpm
